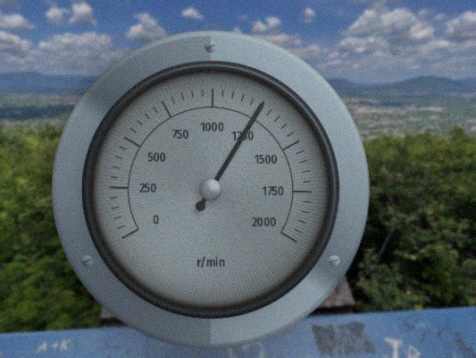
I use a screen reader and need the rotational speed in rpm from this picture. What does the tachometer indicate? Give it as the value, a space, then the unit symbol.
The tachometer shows 1250 rpm
